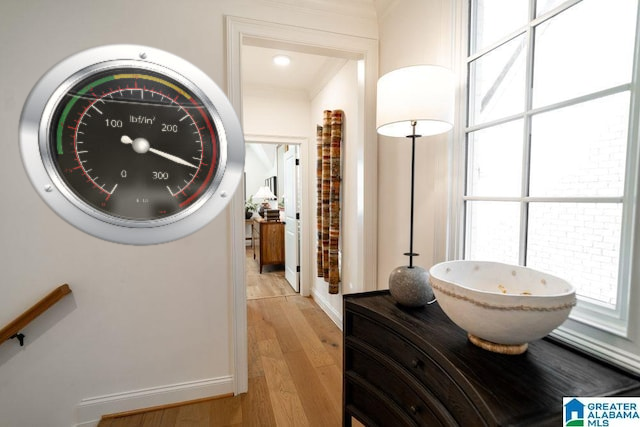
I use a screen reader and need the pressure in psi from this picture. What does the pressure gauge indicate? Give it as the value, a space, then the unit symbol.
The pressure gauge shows 260 psi
